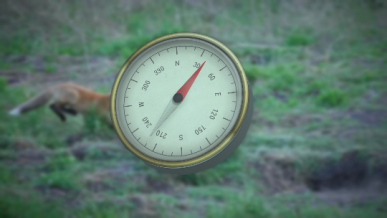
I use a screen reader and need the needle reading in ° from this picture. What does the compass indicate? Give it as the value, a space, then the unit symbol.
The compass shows 40 °
